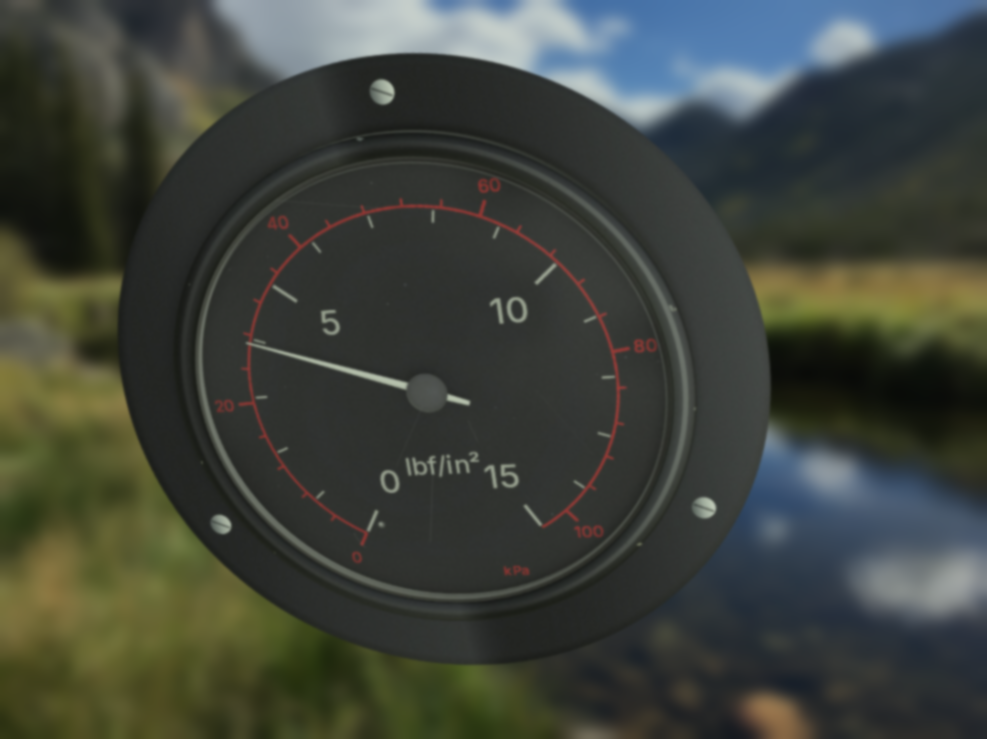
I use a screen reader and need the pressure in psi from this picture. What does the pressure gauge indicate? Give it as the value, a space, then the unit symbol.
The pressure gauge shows 4 psi
